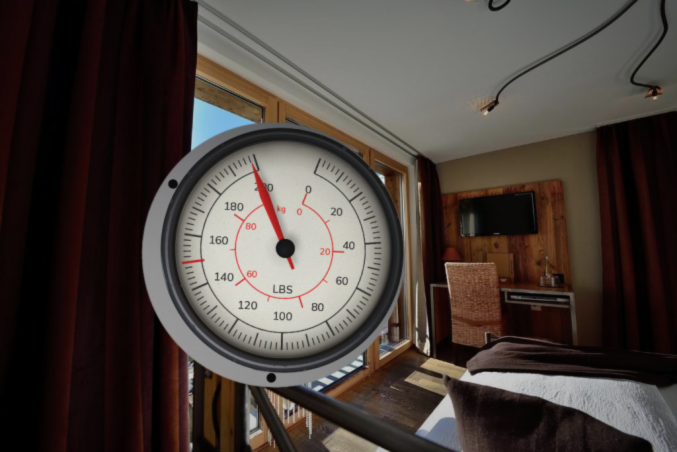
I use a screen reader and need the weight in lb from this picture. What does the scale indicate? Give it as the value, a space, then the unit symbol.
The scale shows 198 lb
